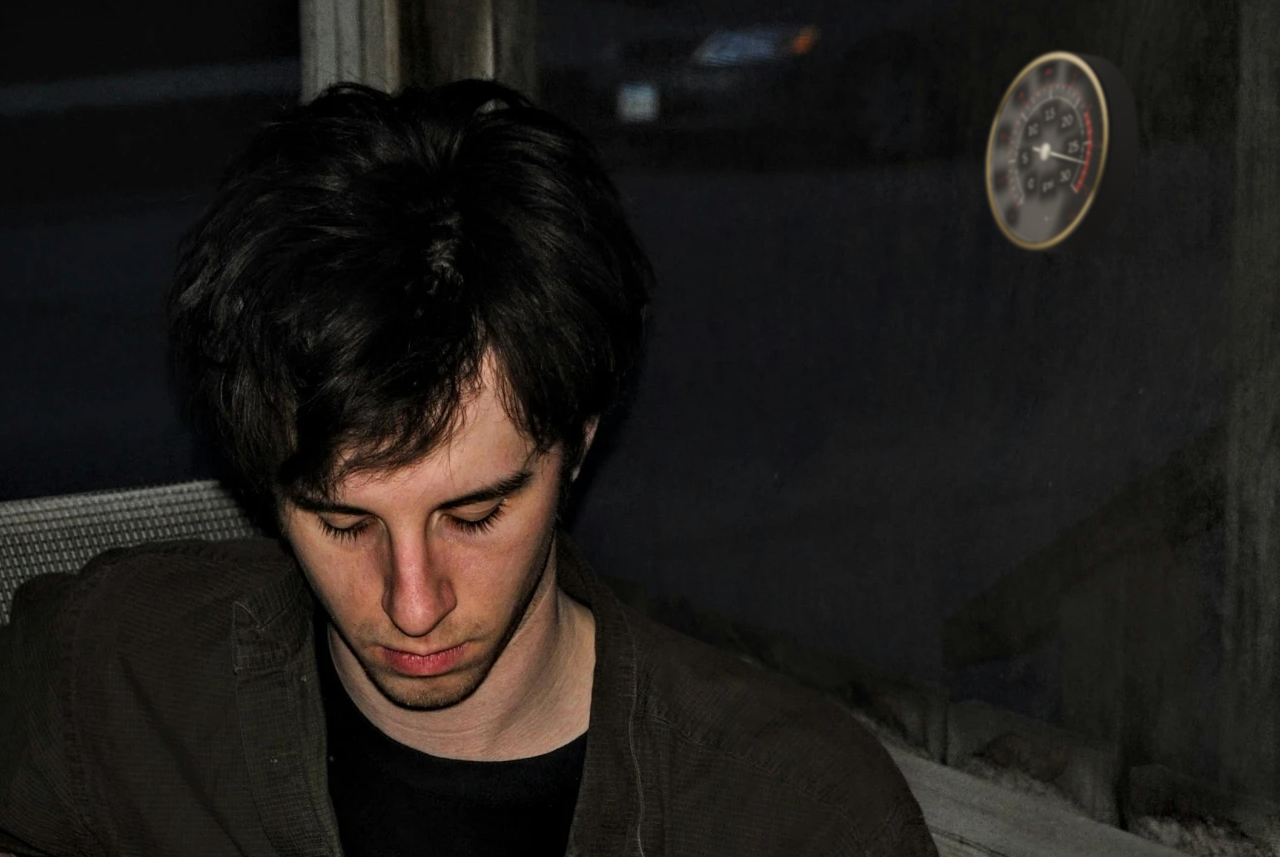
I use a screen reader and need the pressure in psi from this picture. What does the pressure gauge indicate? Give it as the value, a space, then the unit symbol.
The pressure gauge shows 27 psi
